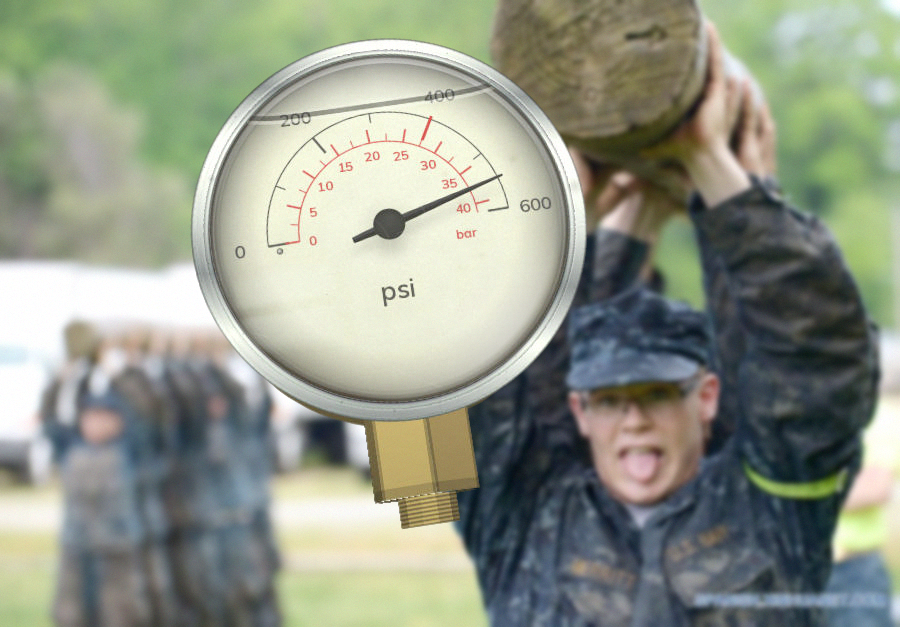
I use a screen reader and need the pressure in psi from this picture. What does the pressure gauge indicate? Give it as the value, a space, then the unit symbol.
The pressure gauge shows 550 psi
